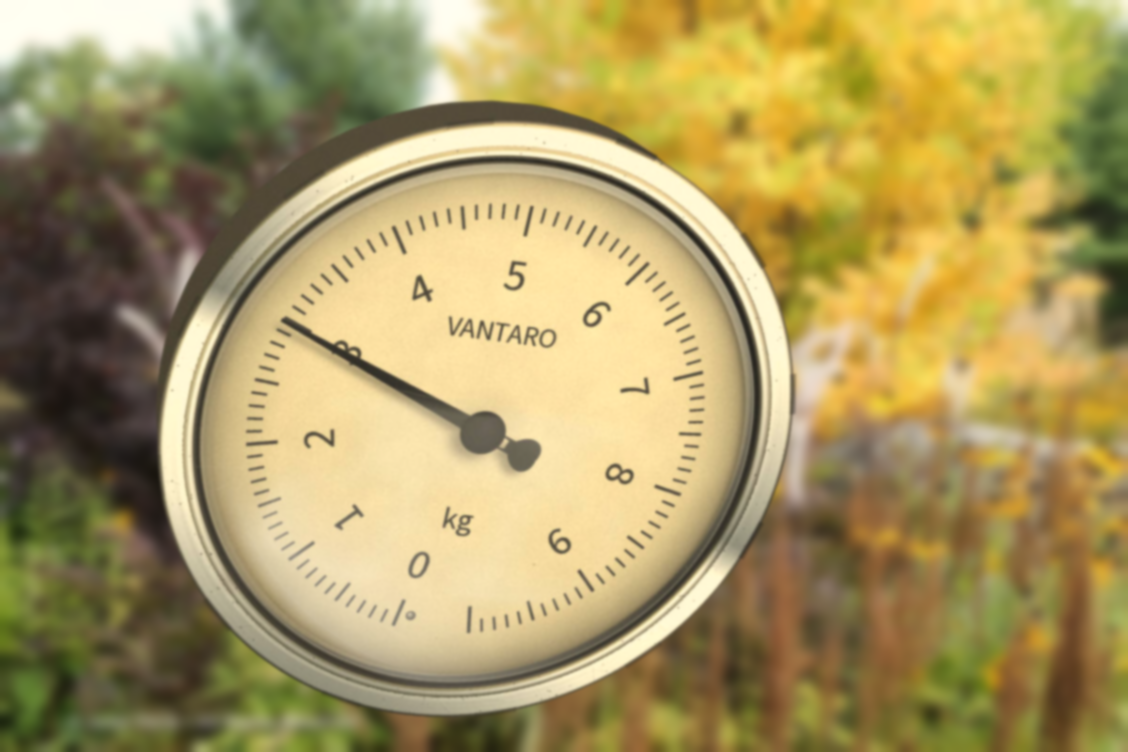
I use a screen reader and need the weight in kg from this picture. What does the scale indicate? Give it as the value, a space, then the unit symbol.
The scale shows 3 kg
